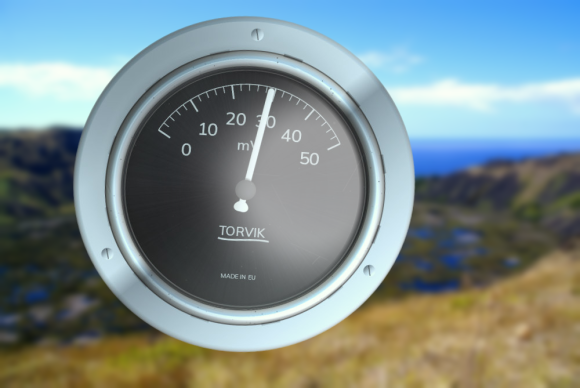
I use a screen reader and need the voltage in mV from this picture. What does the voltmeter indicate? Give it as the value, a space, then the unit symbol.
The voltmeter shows 29 mV
